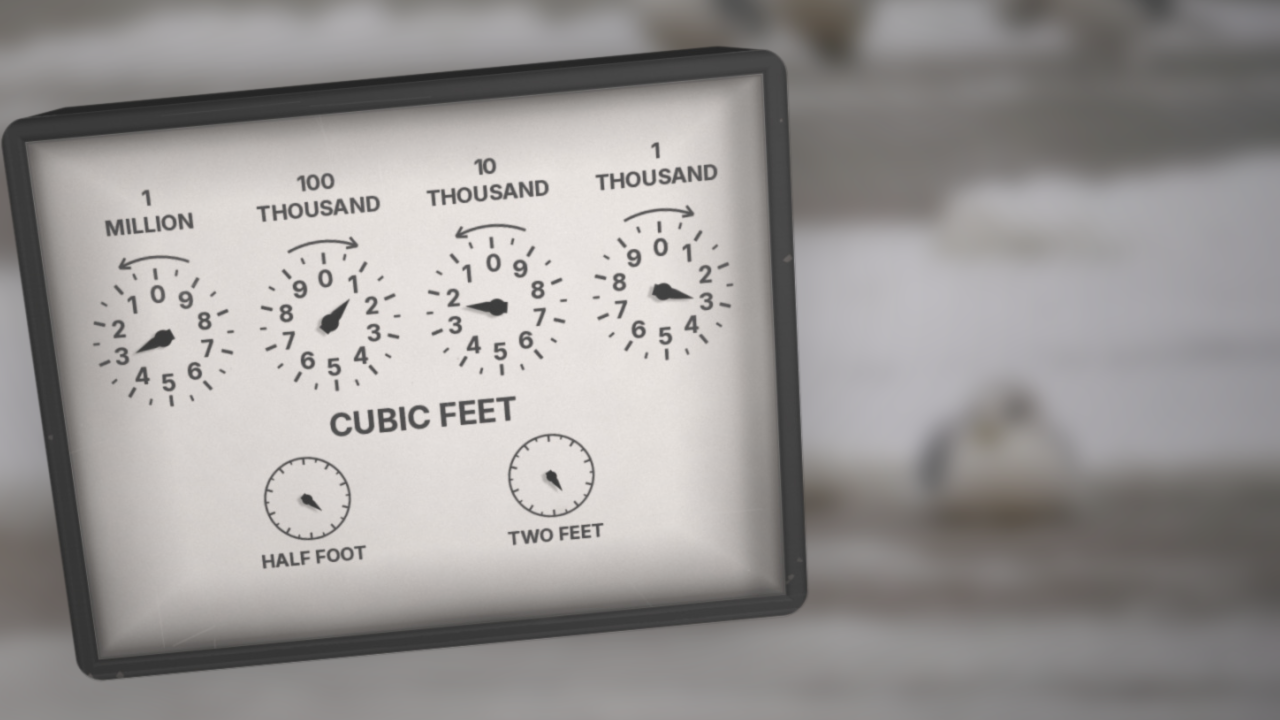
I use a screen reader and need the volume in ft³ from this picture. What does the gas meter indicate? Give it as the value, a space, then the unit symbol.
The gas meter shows 312300 ft³
